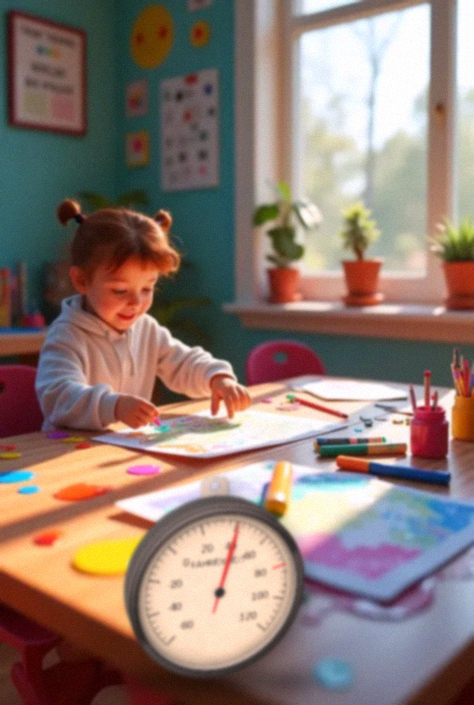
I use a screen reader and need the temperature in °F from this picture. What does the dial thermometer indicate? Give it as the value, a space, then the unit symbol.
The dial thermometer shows 40 °F
